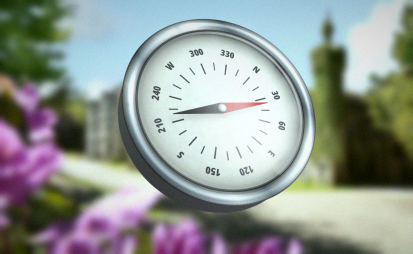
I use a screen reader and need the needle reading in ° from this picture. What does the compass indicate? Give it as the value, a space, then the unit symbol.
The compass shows 37.5 °
